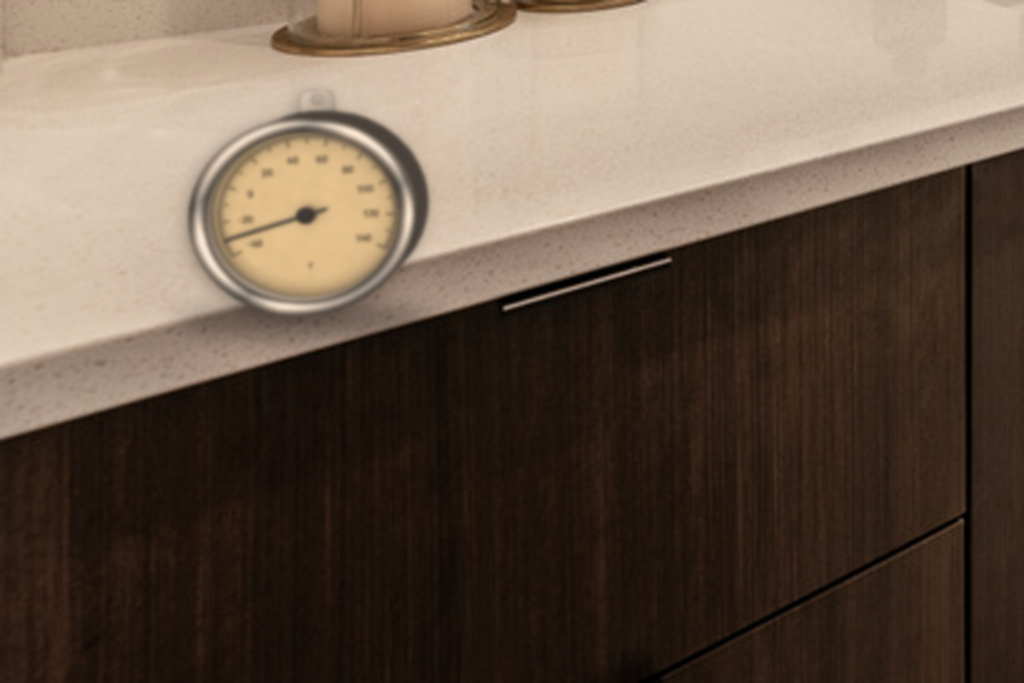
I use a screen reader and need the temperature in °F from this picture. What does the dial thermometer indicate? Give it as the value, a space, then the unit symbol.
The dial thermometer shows -30 °F
